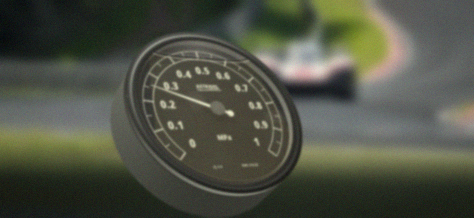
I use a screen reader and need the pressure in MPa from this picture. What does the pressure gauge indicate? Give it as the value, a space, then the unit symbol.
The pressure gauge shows 0.25 MPa
